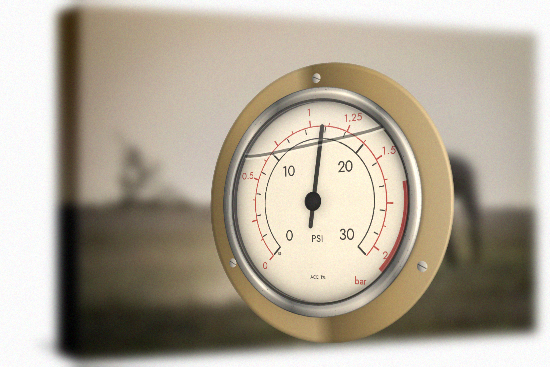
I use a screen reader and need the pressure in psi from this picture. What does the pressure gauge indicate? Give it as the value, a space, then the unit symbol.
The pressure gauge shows 16 psi
